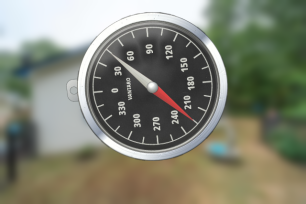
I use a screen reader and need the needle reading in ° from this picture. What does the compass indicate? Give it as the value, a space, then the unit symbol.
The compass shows 225 °
